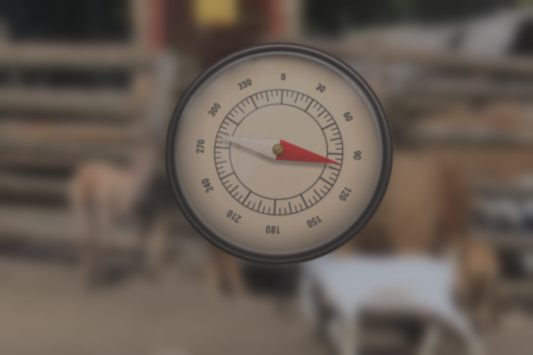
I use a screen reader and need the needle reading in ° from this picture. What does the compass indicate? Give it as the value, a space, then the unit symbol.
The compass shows 100 °
